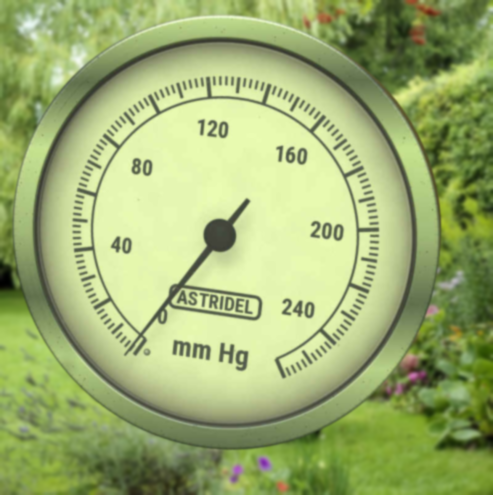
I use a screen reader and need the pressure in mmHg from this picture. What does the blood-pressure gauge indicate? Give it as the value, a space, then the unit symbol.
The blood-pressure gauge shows 2 mmHg
